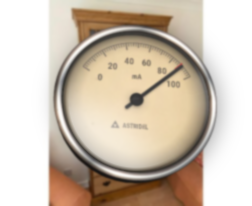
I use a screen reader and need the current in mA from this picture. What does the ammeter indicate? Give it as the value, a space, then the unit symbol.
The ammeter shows 90 mA
